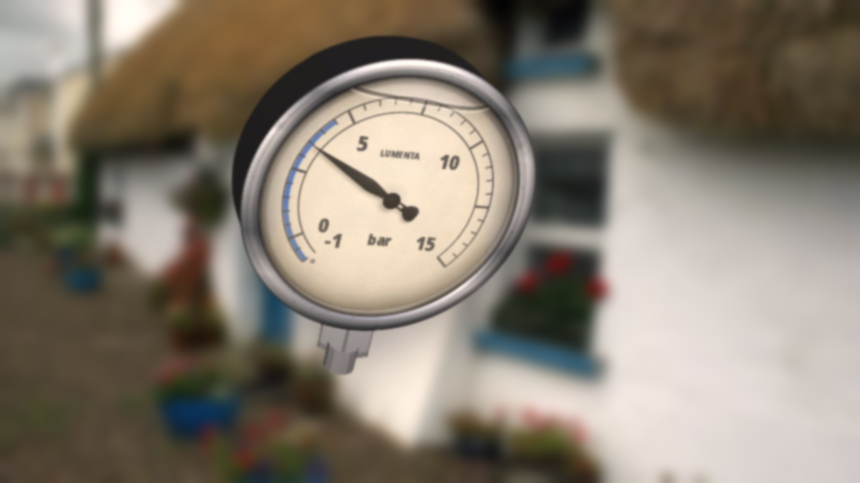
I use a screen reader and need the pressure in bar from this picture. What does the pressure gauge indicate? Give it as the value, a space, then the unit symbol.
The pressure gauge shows 3.5 bar
